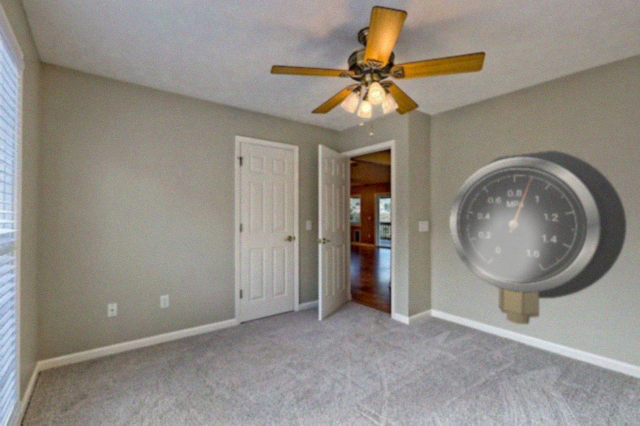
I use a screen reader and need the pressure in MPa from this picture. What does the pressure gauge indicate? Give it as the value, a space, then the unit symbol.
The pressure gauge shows 0.9 MPa
